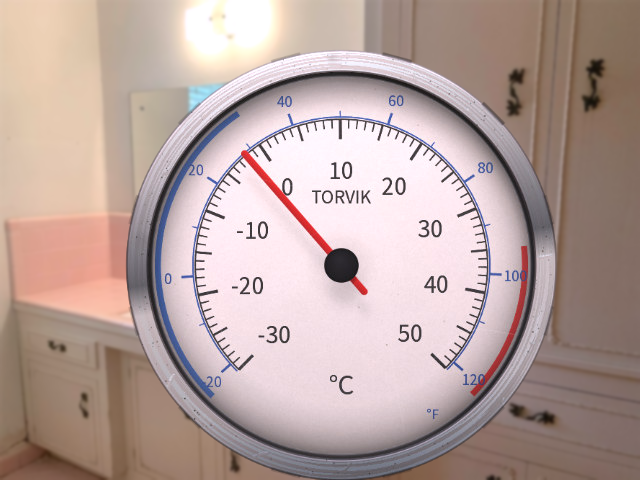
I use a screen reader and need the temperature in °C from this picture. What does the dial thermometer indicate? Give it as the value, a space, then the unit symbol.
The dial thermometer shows -2 °C
